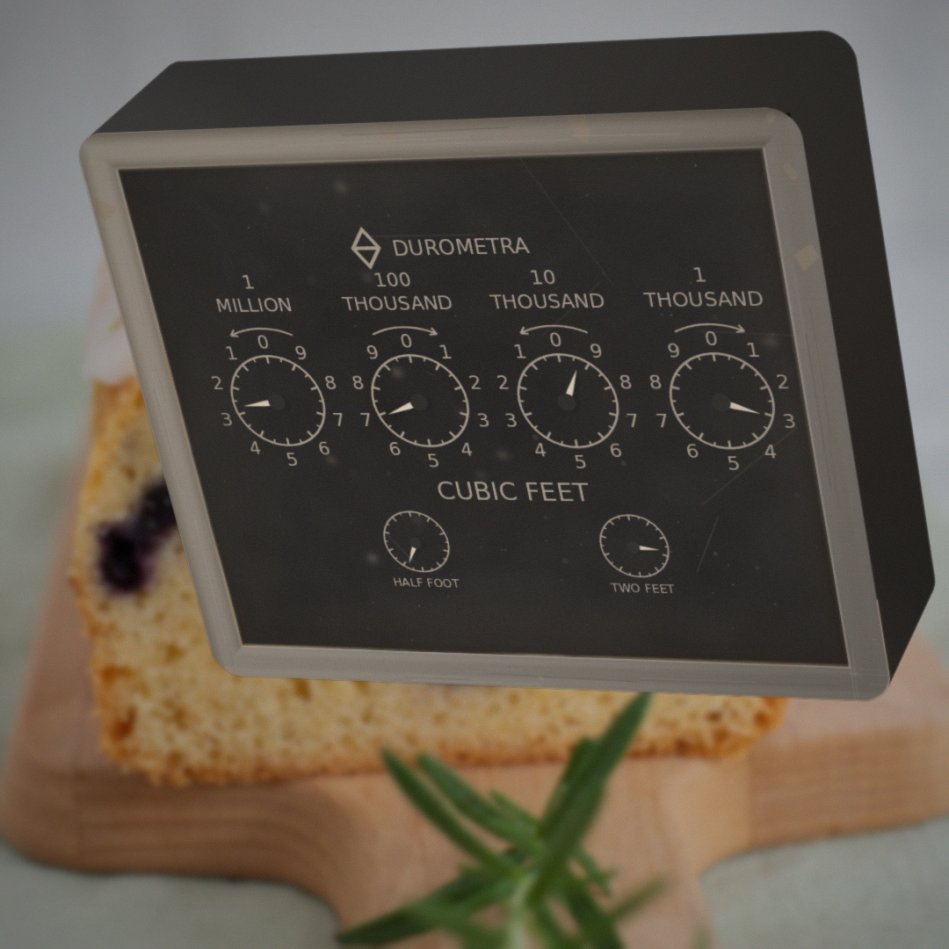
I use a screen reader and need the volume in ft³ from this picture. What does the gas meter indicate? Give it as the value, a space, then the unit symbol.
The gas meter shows 269300 ft³
